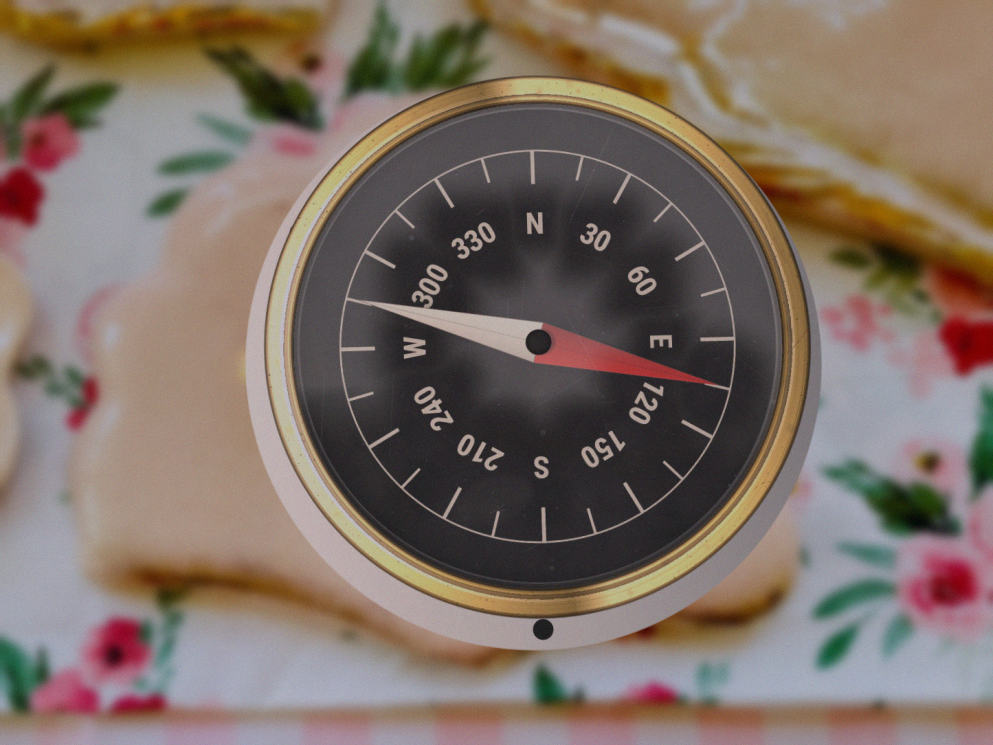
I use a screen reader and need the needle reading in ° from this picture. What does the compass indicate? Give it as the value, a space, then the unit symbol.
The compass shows 105 °
